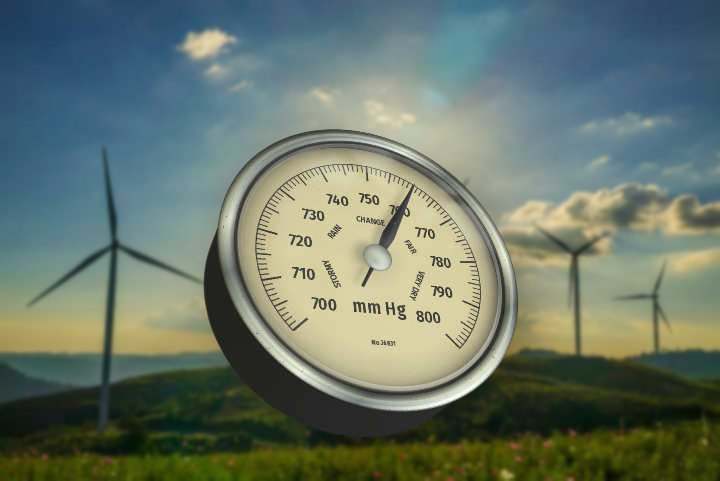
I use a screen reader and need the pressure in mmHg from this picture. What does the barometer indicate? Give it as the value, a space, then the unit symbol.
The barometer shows 760 mmHg
